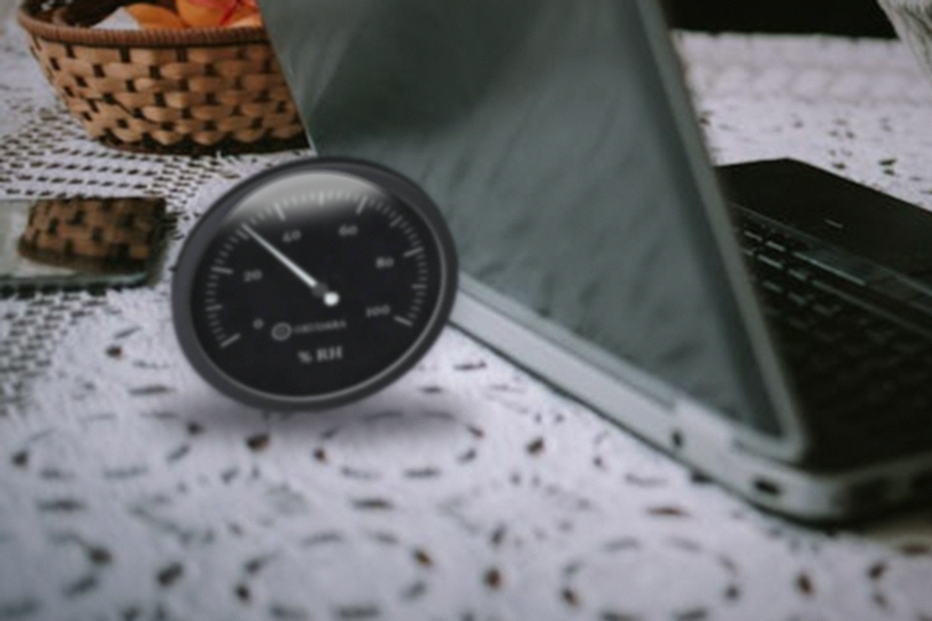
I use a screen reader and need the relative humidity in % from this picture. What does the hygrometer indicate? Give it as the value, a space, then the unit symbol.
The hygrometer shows 32 %
